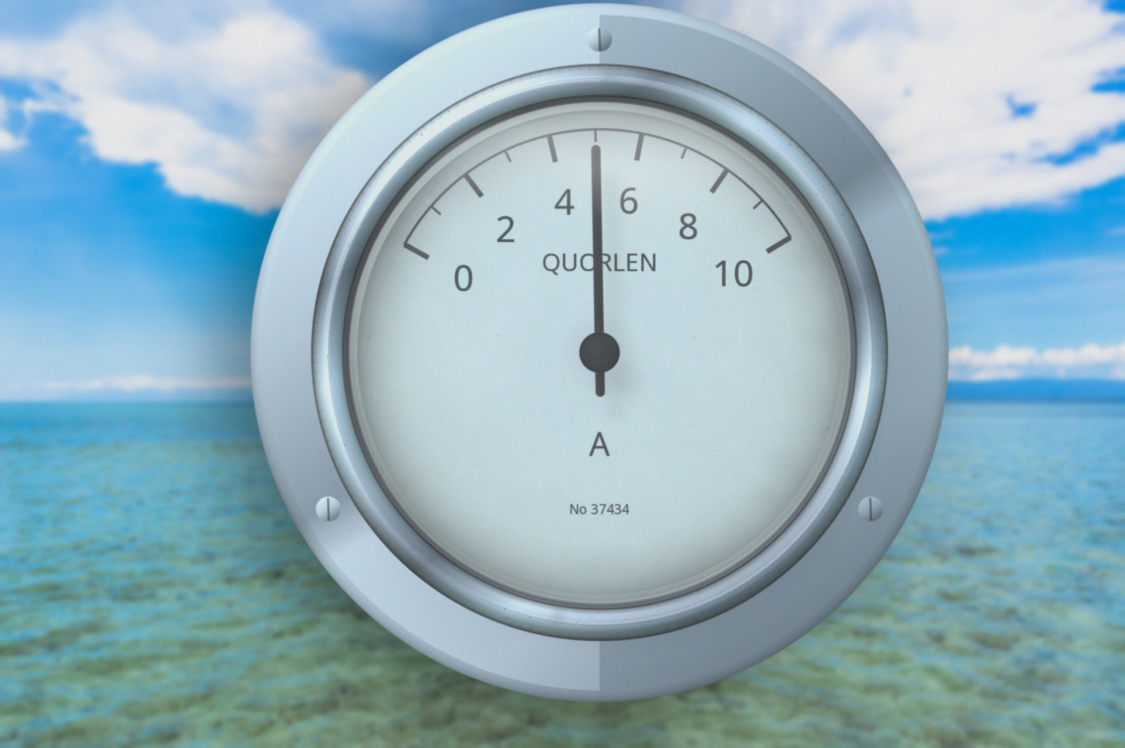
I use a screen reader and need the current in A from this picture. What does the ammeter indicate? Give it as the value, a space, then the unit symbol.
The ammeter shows 5 A
